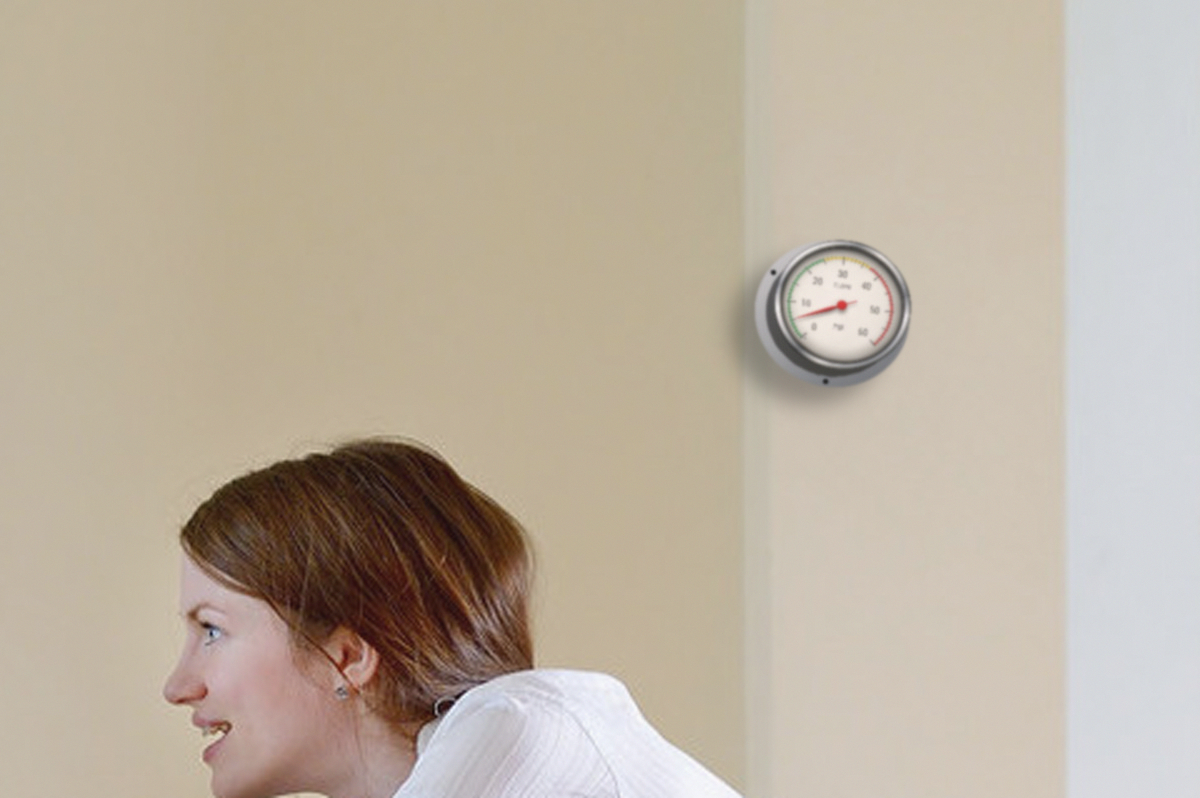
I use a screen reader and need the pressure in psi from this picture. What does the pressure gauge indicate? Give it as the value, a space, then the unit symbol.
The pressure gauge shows 5 psi
